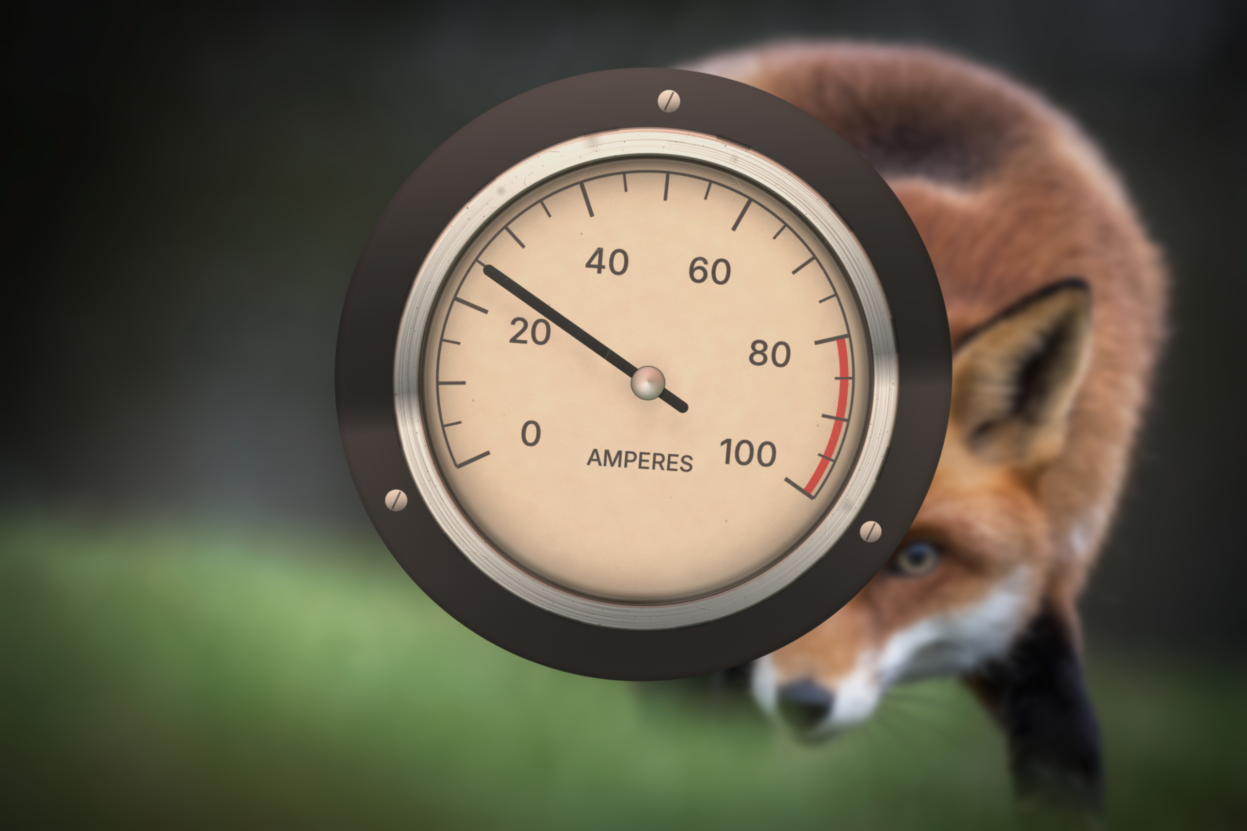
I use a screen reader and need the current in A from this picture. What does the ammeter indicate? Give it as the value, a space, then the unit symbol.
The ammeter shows 25 A
